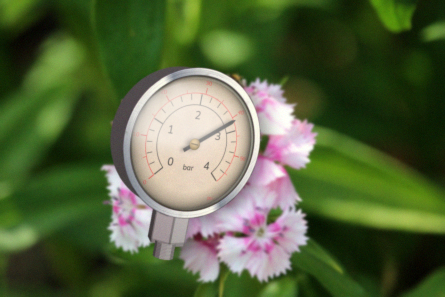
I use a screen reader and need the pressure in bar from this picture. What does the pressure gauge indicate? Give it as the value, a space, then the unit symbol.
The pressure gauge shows 2.8 bar
